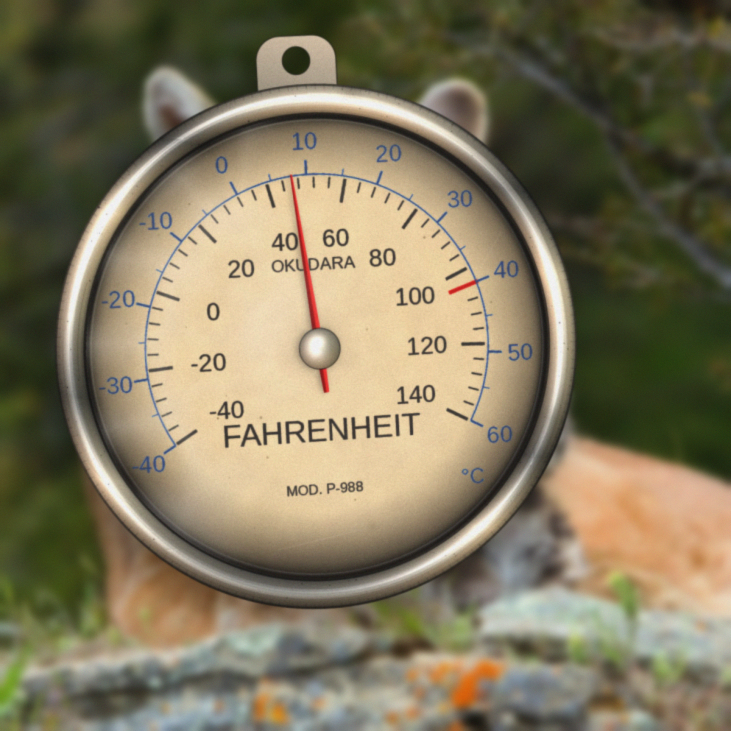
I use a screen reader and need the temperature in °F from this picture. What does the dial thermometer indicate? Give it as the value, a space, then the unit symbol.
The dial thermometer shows 46 °F
